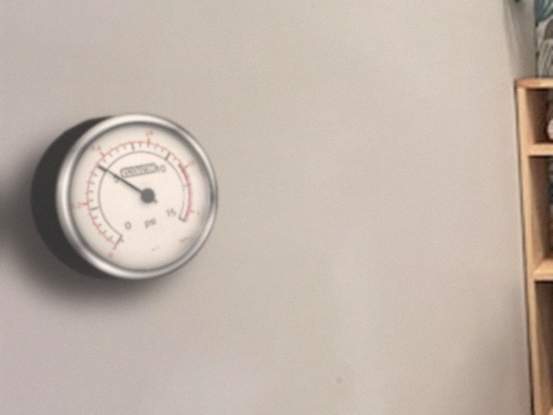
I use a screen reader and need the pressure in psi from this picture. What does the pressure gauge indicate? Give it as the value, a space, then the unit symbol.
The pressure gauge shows 5 psi
